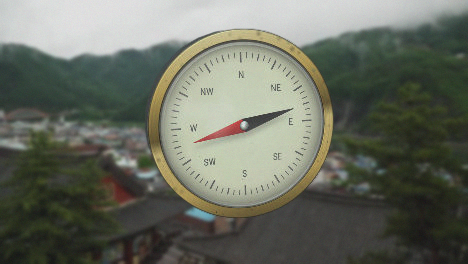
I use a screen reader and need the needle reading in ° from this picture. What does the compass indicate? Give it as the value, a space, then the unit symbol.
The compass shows 255 °
